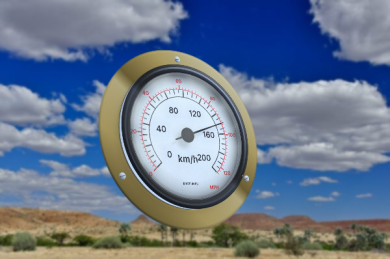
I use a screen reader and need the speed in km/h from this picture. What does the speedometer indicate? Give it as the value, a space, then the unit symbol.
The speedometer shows 150 km/h
